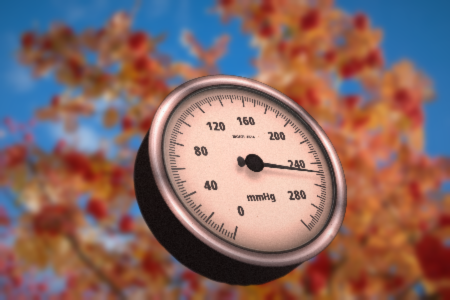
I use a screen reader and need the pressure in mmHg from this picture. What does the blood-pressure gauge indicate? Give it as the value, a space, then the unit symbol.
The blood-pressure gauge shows 250 mmHg
